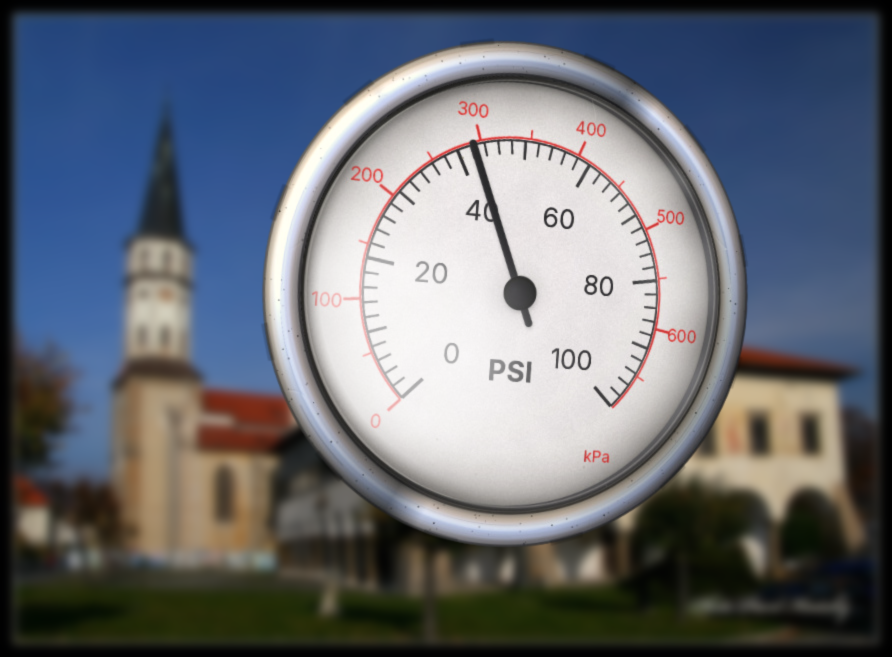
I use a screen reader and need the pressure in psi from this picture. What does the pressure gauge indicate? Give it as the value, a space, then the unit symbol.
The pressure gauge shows 42 psi
